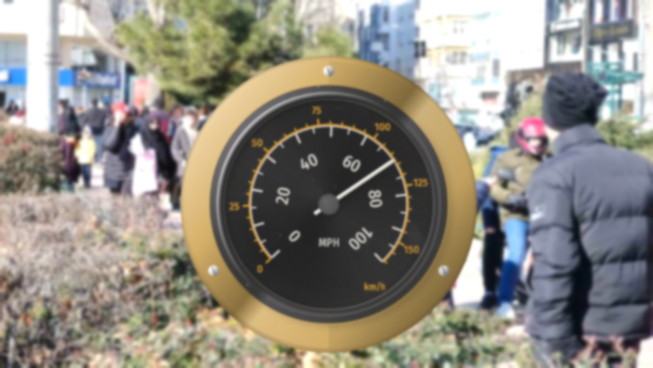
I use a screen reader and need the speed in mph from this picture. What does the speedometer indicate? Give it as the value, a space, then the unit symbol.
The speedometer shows 70 mph
